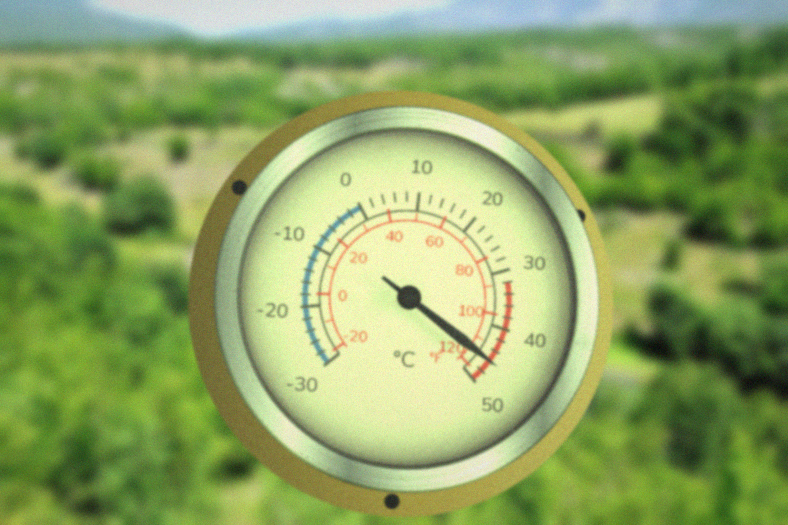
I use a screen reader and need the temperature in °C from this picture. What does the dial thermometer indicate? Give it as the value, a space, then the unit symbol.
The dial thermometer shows 46 °C
